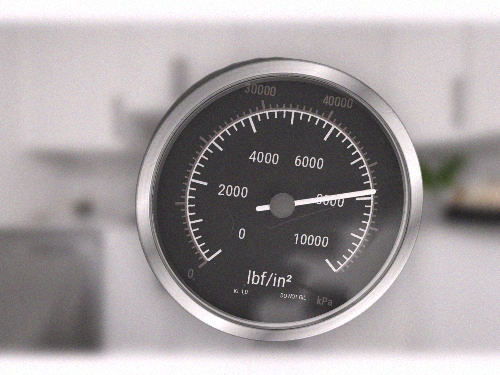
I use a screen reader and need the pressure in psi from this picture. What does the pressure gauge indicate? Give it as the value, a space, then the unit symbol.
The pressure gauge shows 7800 psi
